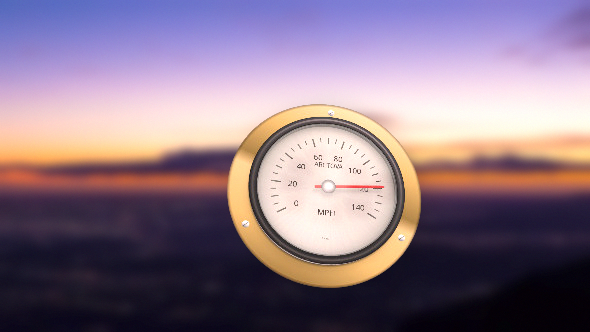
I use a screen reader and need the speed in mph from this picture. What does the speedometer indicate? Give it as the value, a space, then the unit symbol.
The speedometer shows 120 mph
